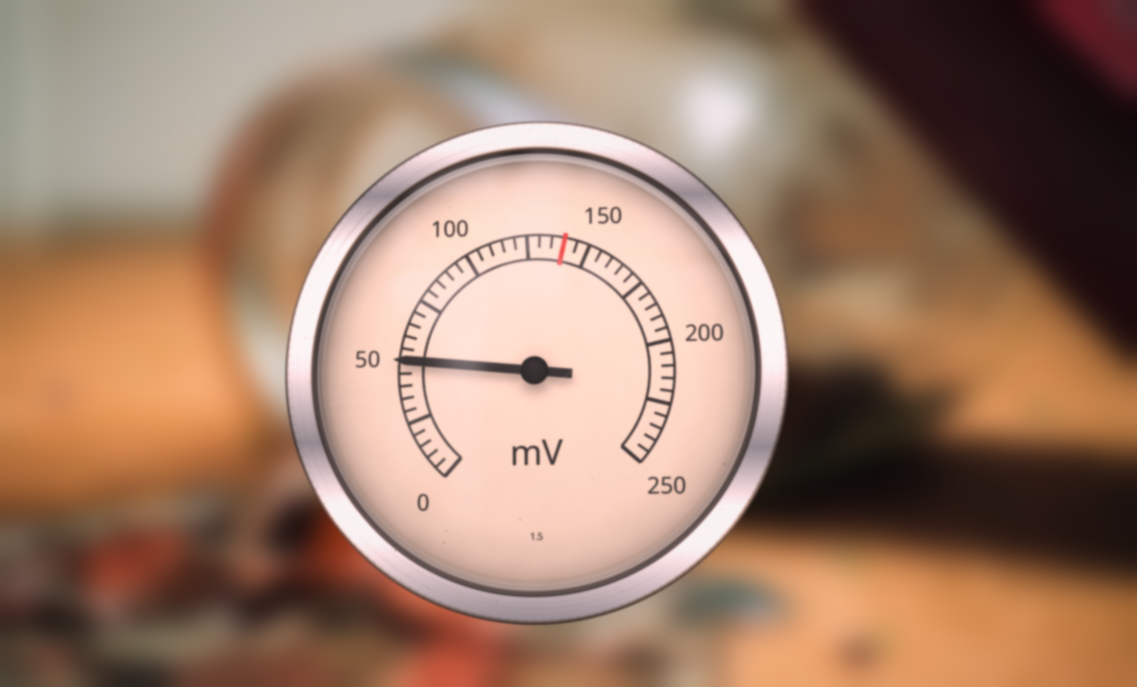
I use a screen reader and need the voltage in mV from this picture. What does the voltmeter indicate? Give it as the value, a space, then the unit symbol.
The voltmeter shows 50 mV
